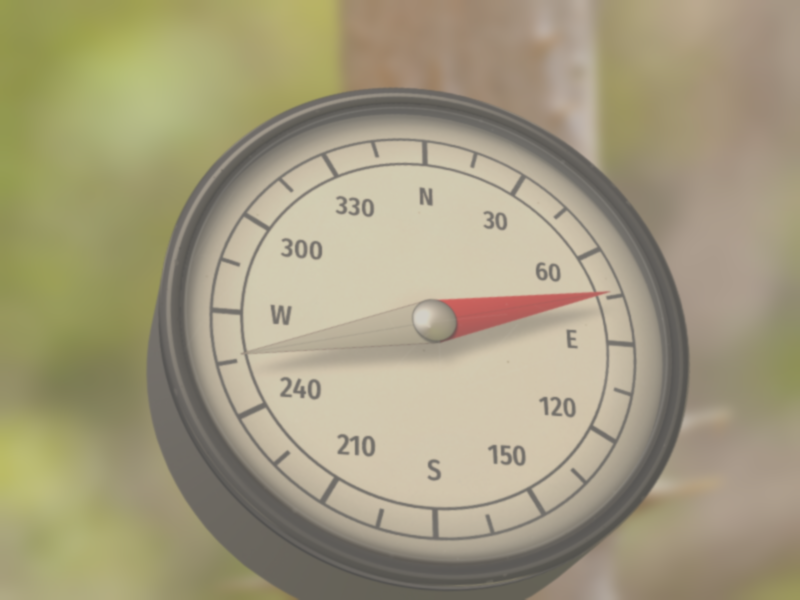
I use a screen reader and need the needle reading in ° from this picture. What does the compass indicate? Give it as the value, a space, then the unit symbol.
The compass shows 75 °
